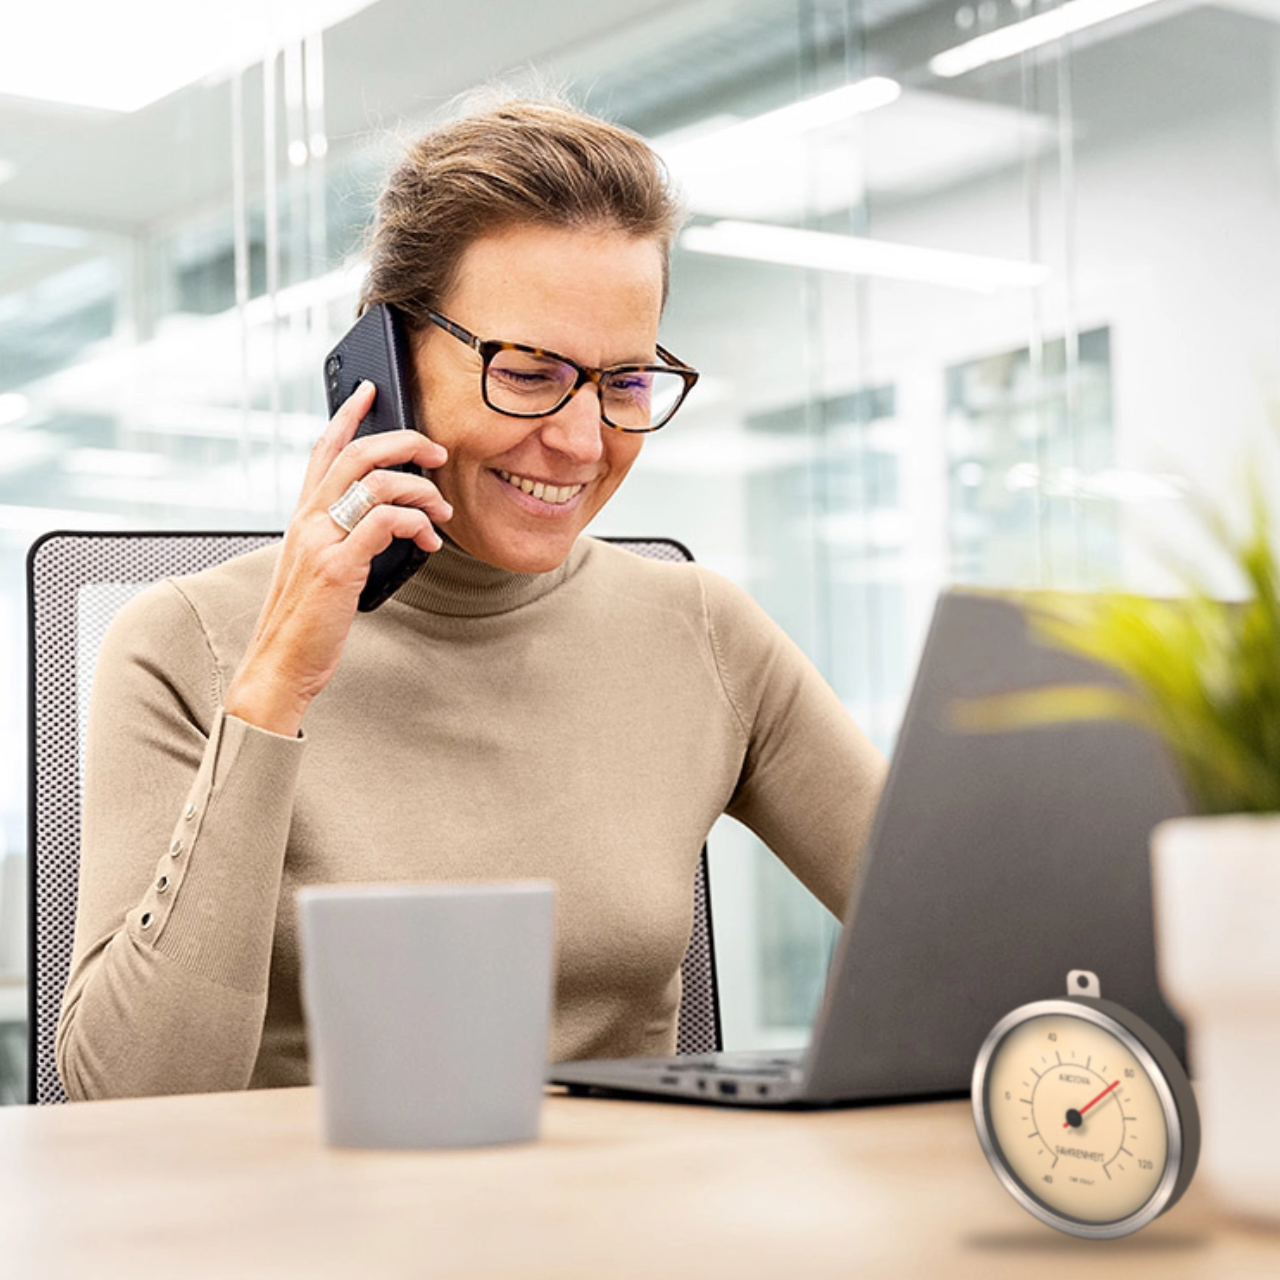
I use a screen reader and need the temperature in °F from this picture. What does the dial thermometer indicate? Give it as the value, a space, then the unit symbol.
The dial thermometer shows 80 °F
